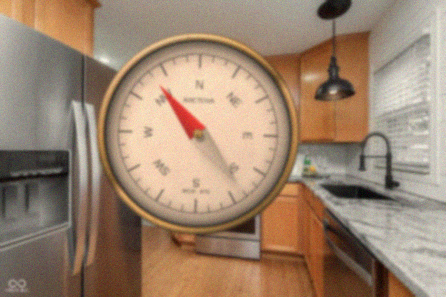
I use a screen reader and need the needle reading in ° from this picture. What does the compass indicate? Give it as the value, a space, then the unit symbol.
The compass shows 320 °
